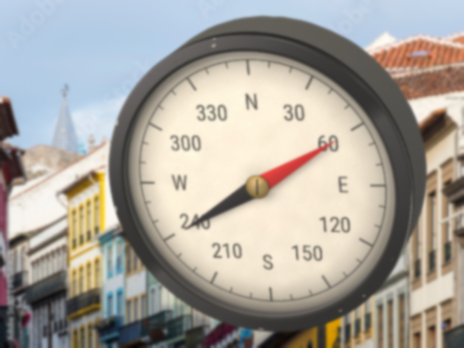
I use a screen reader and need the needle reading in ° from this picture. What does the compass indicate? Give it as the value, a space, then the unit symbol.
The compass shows 60 °
